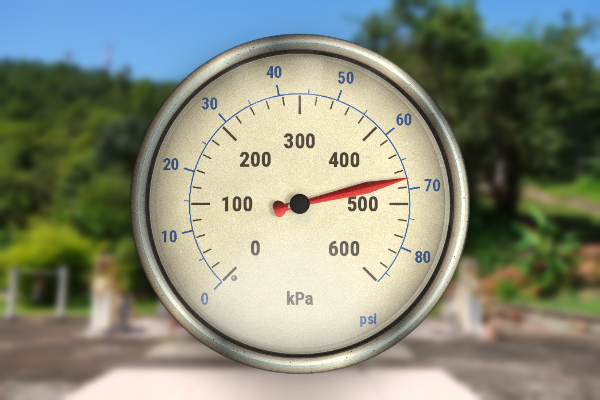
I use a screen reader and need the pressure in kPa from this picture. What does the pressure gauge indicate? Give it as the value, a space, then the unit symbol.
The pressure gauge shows 470 kPa
